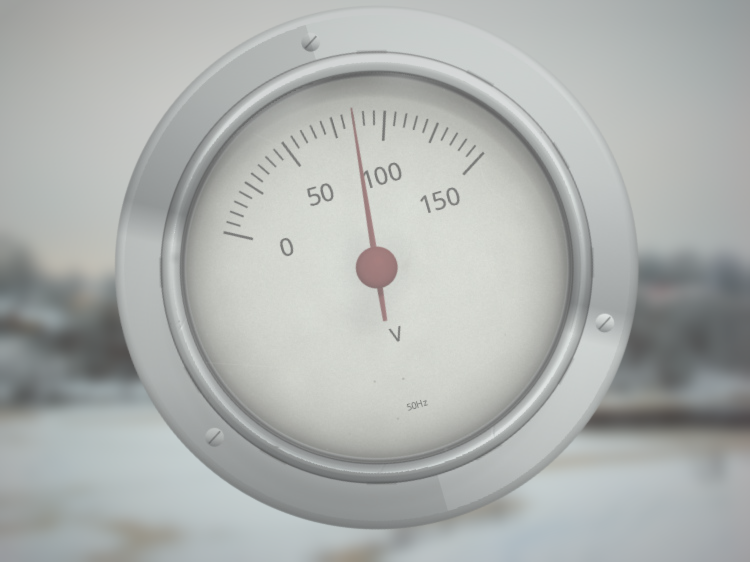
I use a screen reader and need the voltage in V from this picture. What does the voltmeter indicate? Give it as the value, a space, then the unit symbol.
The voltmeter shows 85 V
